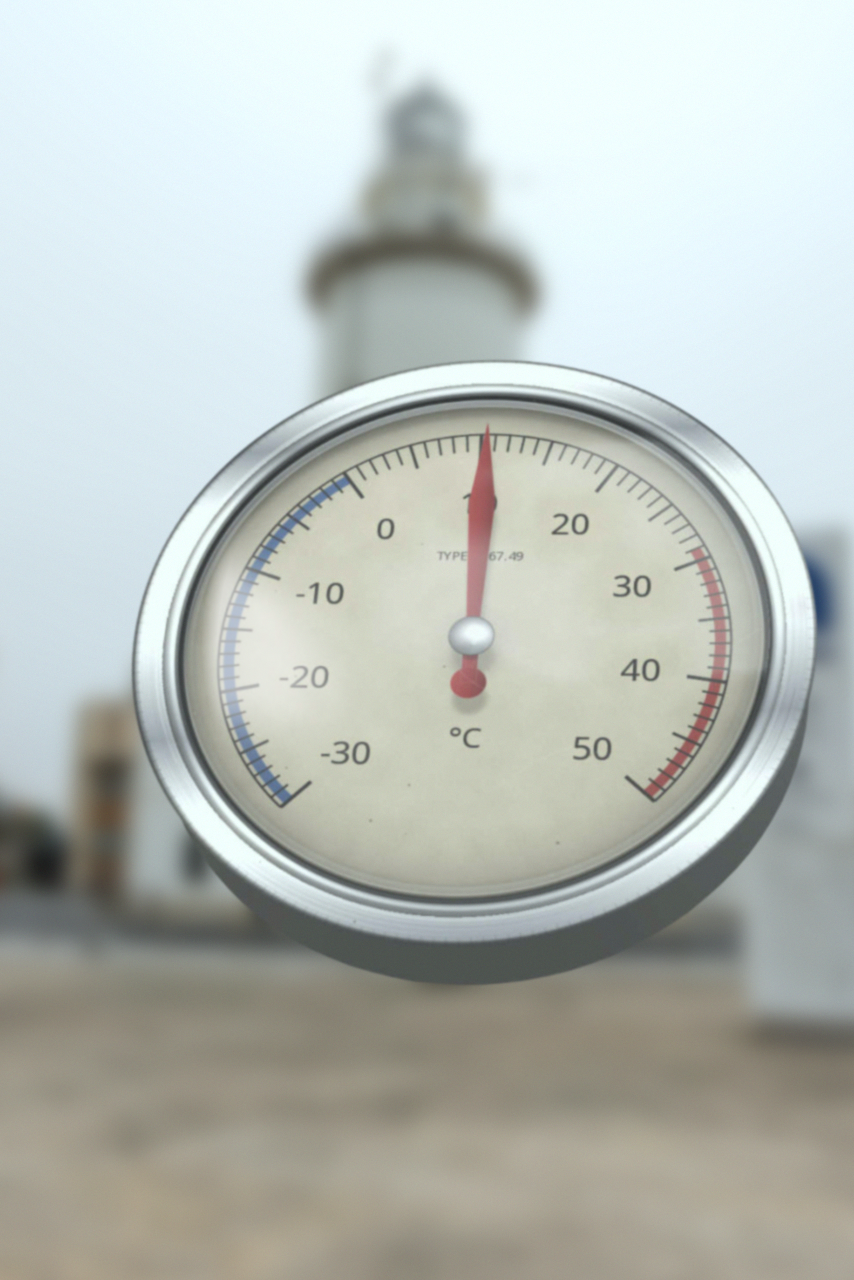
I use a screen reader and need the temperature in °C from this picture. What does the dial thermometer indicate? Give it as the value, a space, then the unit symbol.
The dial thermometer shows 10.5 °C
